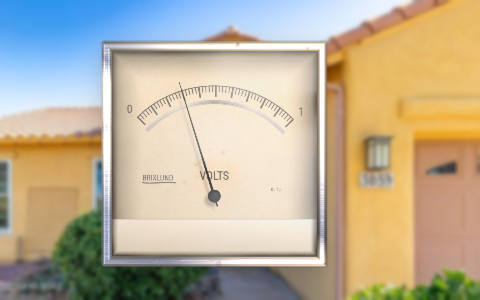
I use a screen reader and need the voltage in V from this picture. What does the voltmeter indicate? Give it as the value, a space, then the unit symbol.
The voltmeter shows 0.3 V
